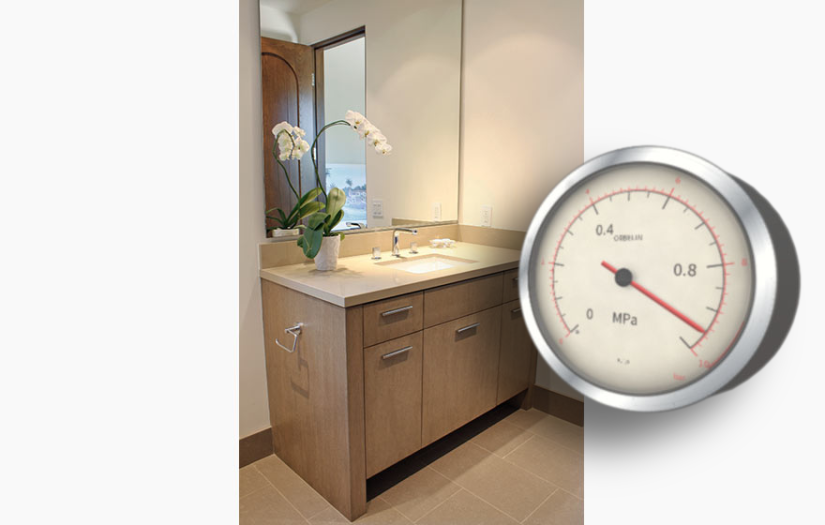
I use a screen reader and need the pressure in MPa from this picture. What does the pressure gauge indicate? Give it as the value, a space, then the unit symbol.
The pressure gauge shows 0.95 MPa
